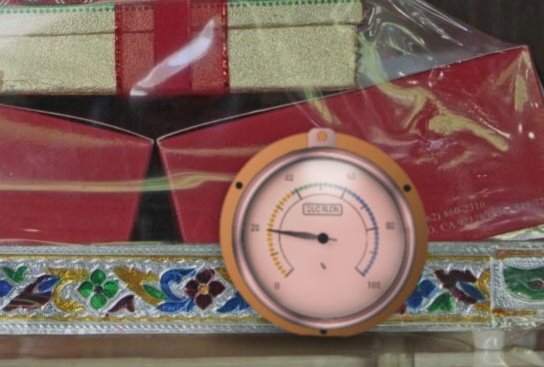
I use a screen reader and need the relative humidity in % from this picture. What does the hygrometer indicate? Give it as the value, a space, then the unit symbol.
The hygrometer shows 20 %
